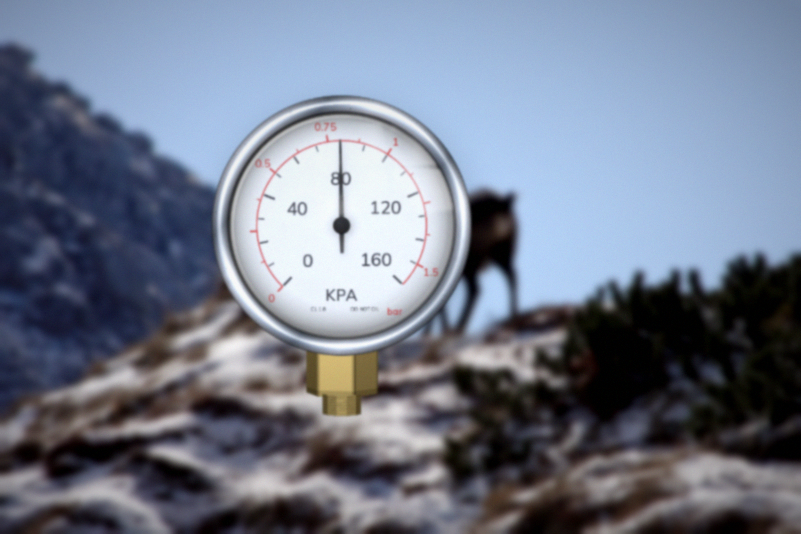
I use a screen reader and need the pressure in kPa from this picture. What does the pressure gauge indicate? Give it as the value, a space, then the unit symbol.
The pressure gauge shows 80 kPa
